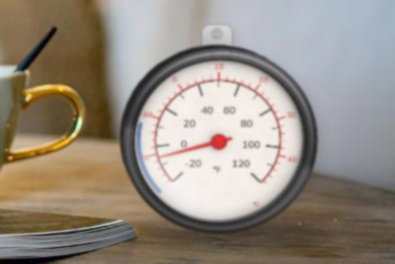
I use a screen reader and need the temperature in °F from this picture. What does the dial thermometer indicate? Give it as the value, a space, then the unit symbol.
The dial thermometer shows -5 °F
